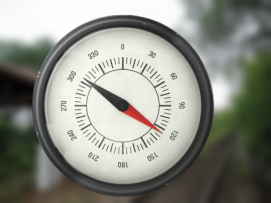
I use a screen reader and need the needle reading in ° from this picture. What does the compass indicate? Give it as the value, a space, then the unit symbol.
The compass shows 125 °
